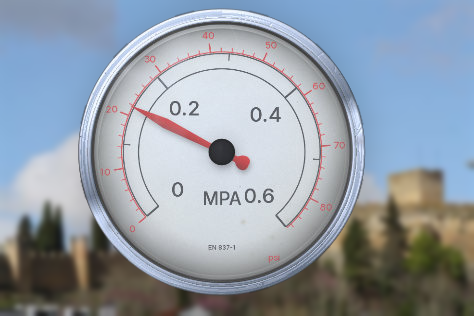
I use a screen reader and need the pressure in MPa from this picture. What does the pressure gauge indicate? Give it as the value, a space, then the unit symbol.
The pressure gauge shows 0.15 MPa
